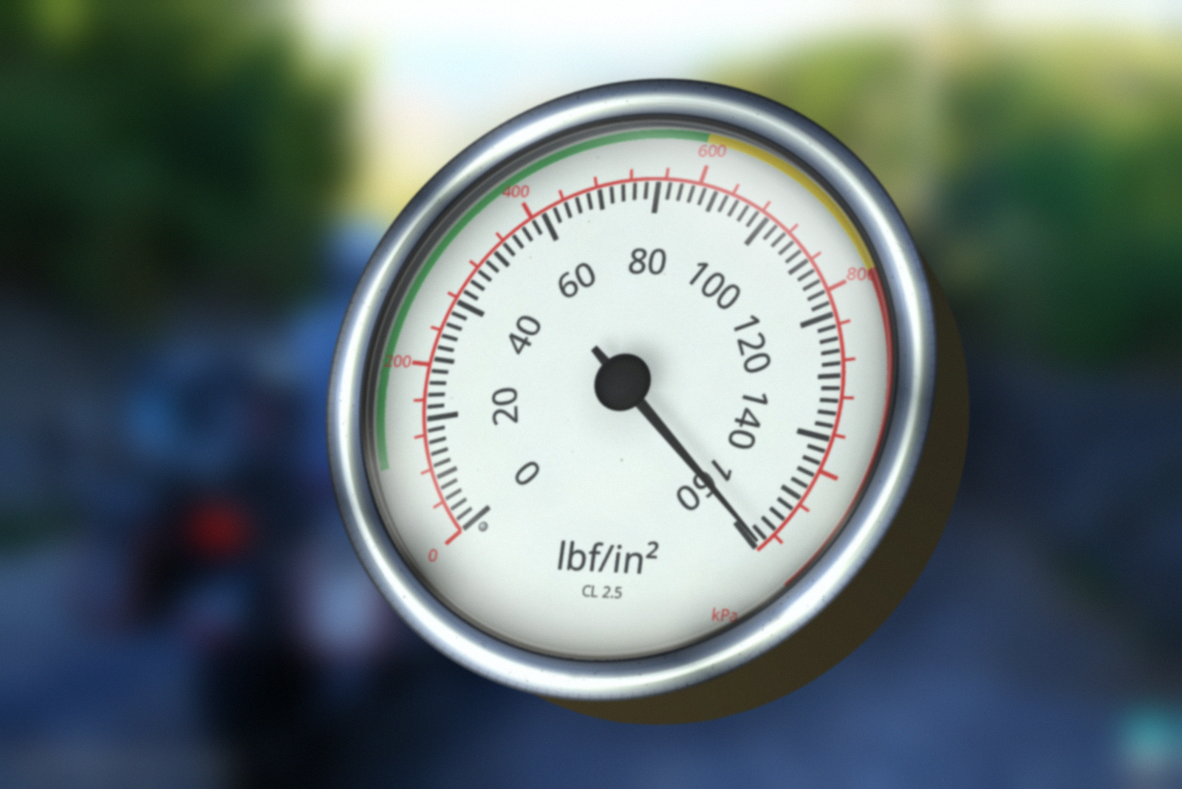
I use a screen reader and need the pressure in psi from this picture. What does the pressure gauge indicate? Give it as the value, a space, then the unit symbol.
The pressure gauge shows 159 psi
